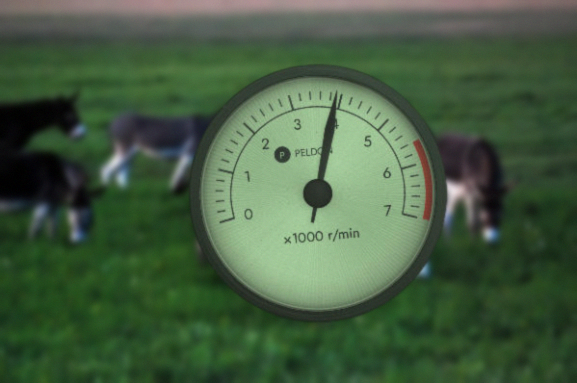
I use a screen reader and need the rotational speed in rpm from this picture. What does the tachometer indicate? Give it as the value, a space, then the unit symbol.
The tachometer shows 3900 rpm
